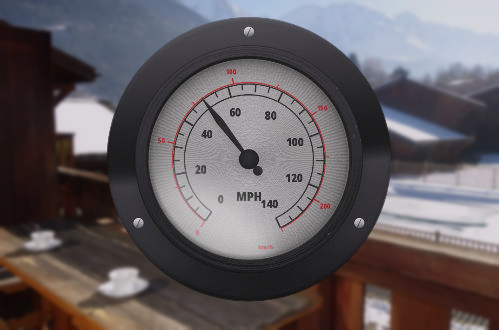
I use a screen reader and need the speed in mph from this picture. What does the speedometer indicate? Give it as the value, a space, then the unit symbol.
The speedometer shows 50 mph
